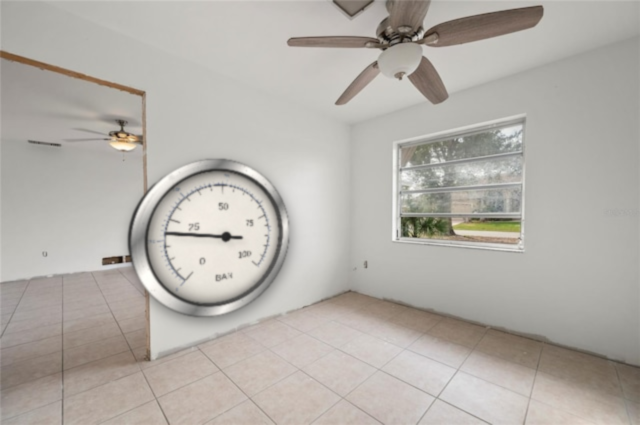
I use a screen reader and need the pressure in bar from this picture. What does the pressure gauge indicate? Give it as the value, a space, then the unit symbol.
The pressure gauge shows 20 bar
